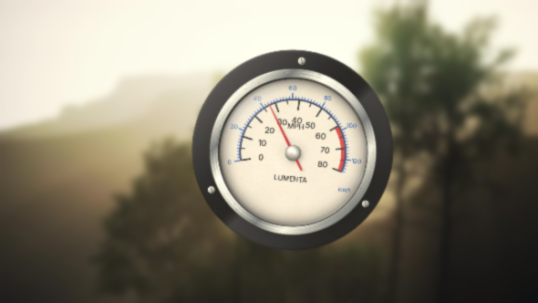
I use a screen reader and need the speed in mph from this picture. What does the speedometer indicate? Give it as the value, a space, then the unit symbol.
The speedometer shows 27.5 mph
